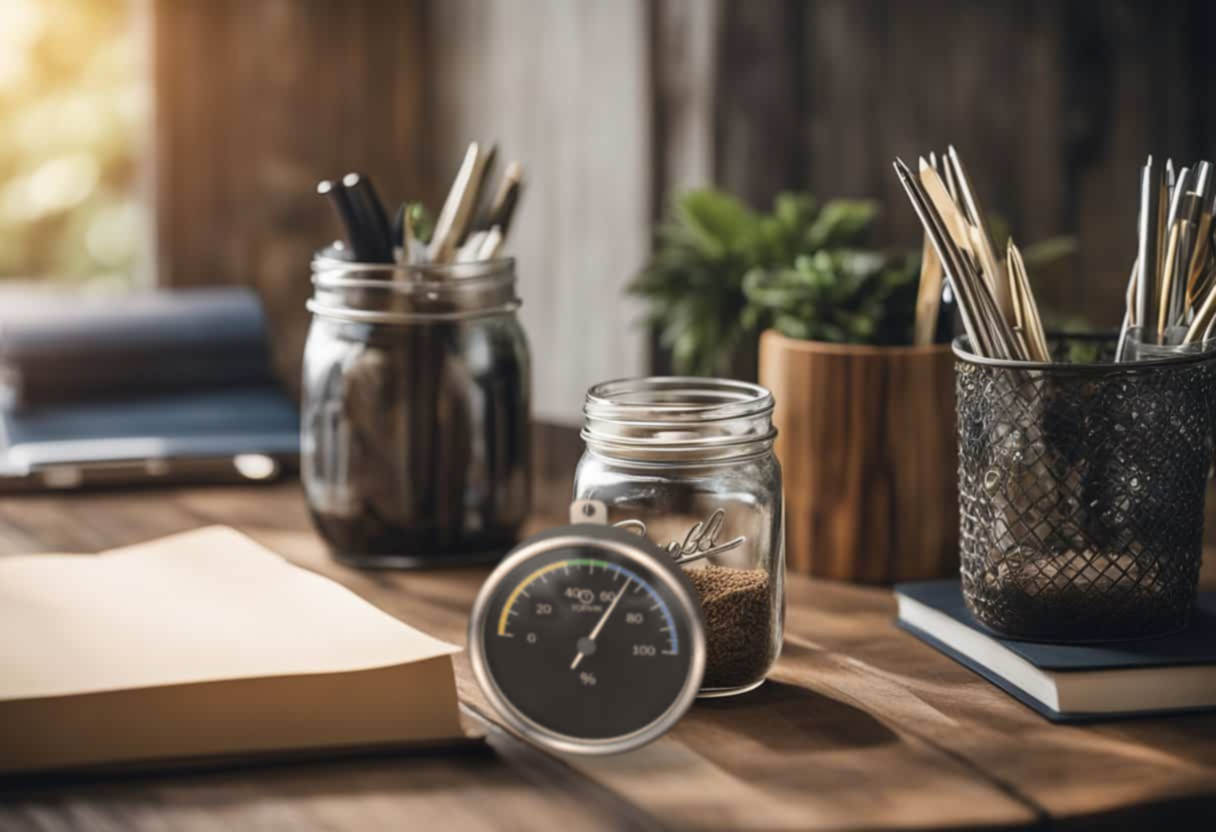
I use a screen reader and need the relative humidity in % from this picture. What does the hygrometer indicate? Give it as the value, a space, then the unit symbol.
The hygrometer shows 65 %
